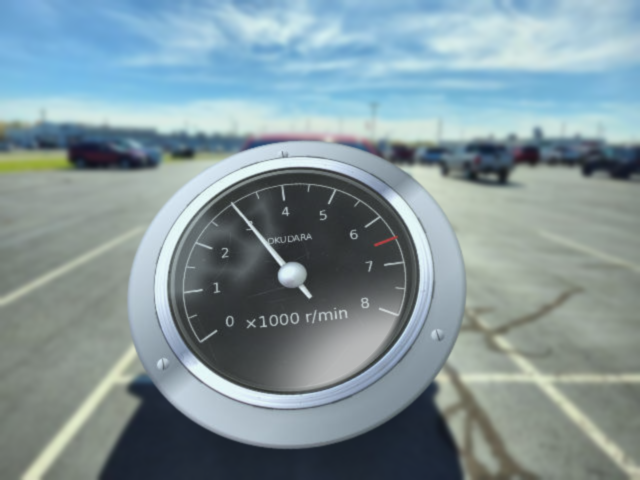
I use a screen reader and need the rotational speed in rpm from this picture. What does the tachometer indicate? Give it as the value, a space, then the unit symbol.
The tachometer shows 3000 rpm
